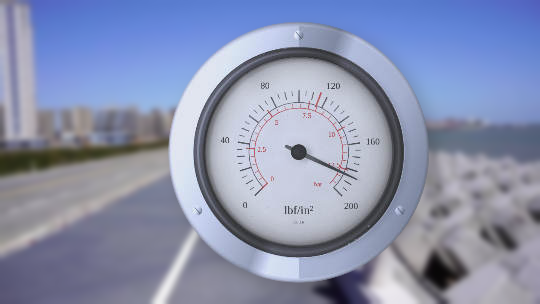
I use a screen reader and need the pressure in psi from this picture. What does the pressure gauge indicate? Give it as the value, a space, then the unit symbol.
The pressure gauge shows 185 psi
